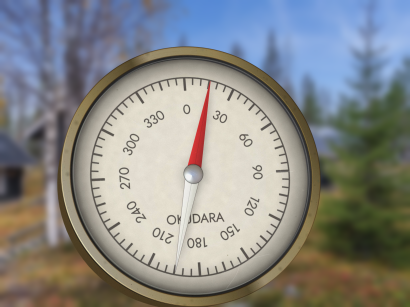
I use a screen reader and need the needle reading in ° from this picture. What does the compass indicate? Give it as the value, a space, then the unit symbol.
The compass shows 15 °
